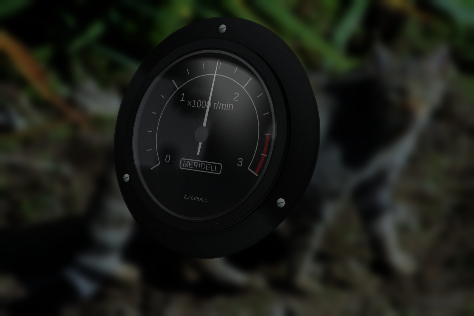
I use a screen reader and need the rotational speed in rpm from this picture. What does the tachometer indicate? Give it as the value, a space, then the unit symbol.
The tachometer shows 1600 rpm
